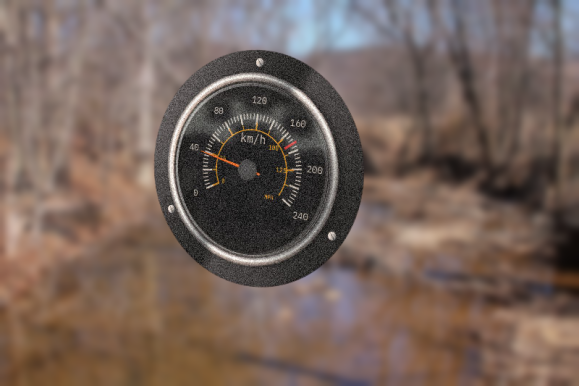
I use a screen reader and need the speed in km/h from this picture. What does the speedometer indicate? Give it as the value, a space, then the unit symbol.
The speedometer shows 40 km/h
